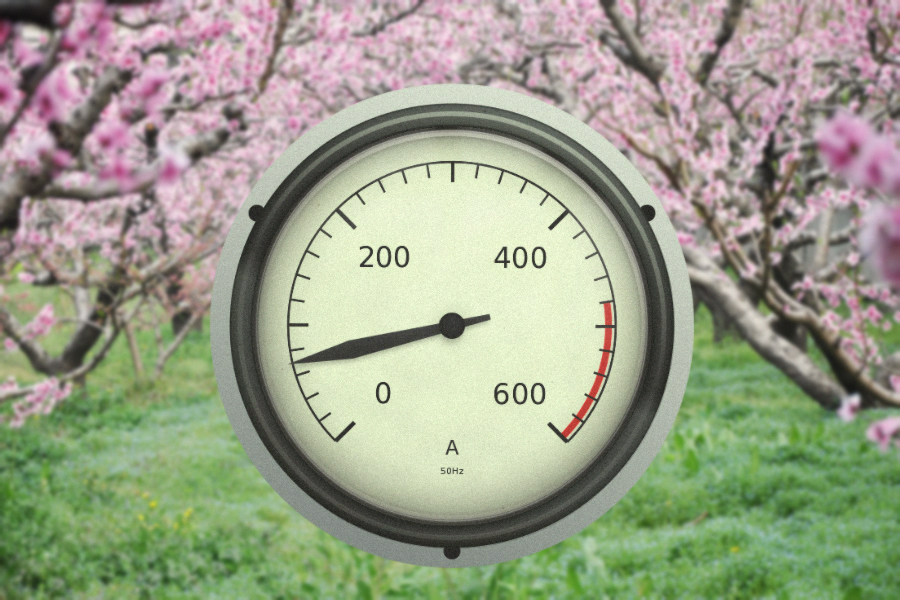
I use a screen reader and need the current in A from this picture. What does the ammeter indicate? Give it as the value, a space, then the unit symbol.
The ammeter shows 70 A
